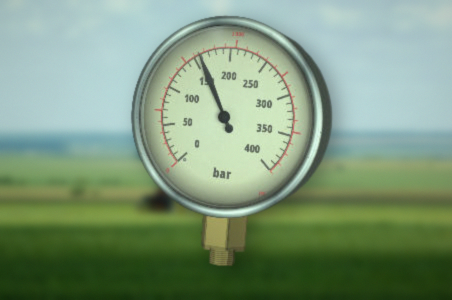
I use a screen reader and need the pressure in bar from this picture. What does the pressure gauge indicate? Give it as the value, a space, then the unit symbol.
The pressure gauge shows 160 bar
